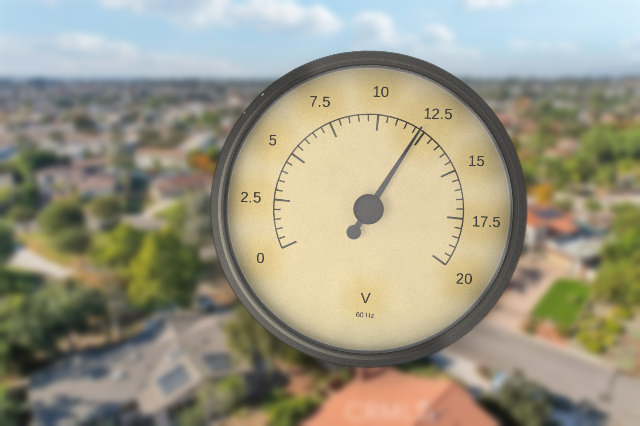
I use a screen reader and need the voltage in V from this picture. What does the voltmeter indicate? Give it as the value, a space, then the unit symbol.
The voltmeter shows 12.25 V
